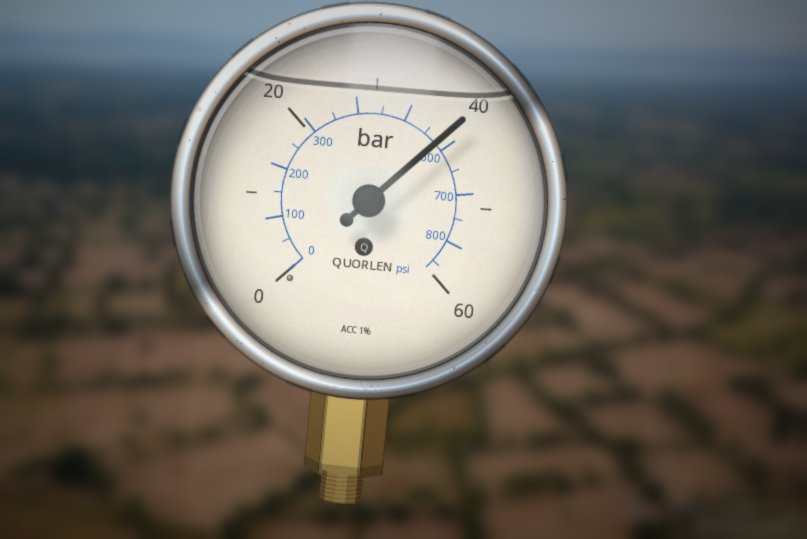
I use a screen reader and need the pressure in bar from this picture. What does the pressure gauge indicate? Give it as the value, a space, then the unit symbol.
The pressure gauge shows 40 bar
